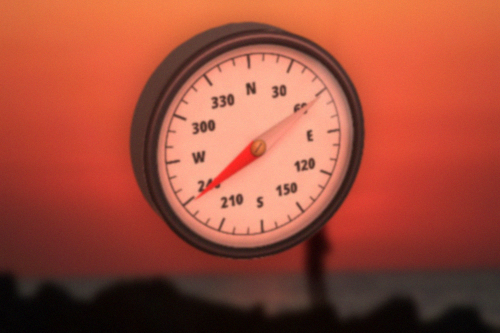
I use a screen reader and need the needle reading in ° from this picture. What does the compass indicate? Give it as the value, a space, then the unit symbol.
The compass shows 240 °
